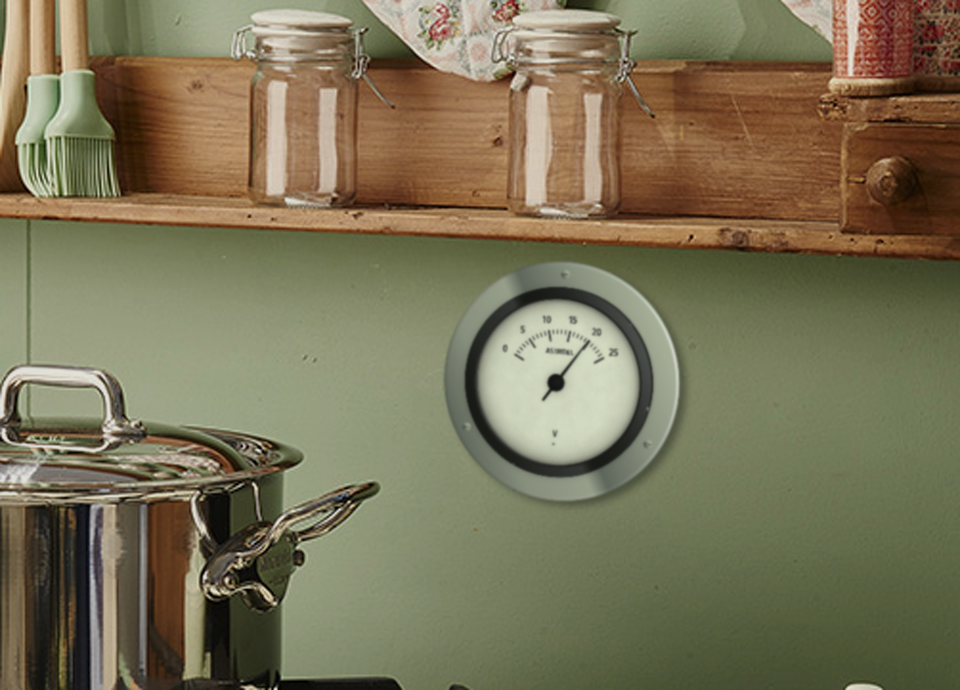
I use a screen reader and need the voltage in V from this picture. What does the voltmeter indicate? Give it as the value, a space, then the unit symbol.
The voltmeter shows 20 V
